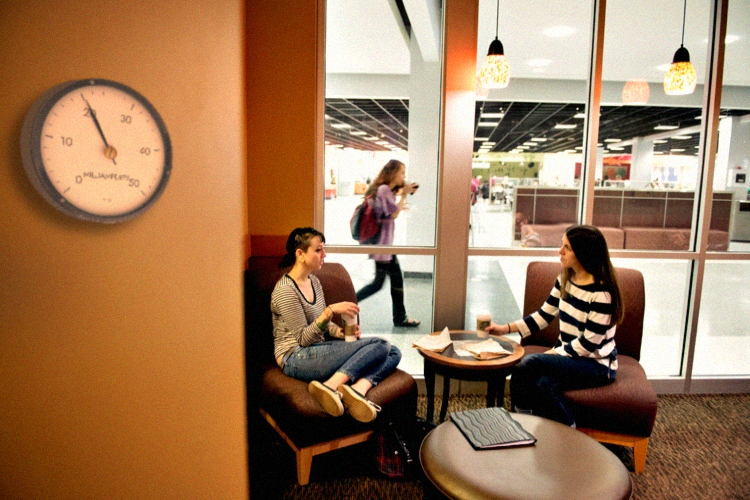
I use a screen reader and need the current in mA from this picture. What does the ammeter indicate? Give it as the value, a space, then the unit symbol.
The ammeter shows 20 mA
